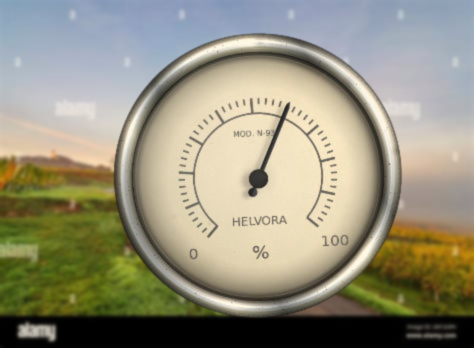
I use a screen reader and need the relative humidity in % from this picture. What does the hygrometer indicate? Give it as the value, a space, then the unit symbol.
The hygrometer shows 60 %
